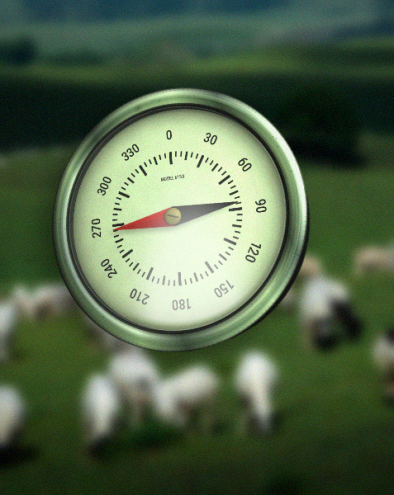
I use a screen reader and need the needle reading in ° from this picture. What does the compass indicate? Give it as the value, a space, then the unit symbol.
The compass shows 265 °
